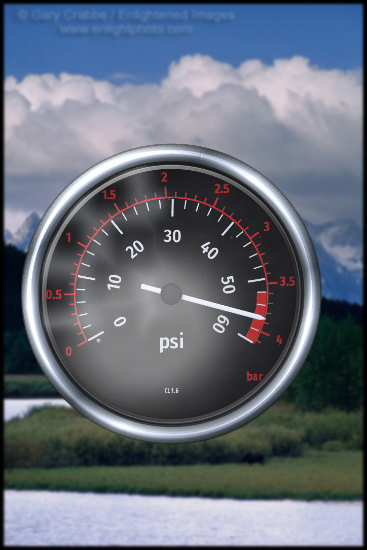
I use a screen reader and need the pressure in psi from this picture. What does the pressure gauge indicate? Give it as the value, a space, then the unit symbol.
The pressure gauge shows 56 psi
